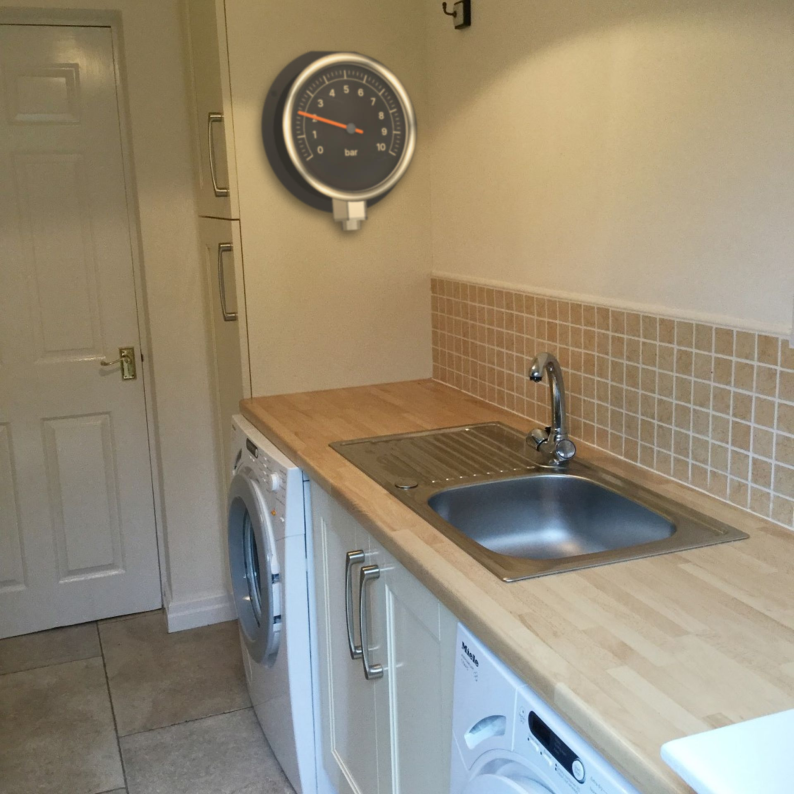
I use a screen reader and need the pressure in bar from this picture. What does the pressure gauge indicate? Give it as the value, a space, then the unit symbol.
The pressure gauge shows 2 bar
